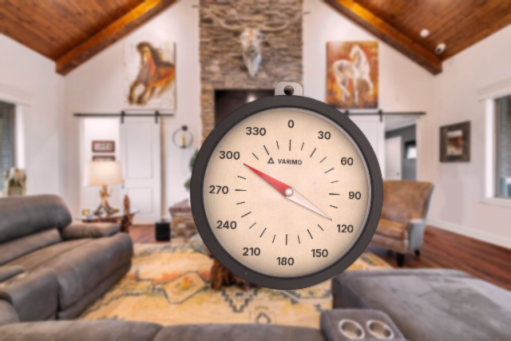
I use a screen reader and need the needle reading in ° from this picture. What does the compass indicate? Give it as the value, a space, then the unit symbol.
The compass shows 300 °
